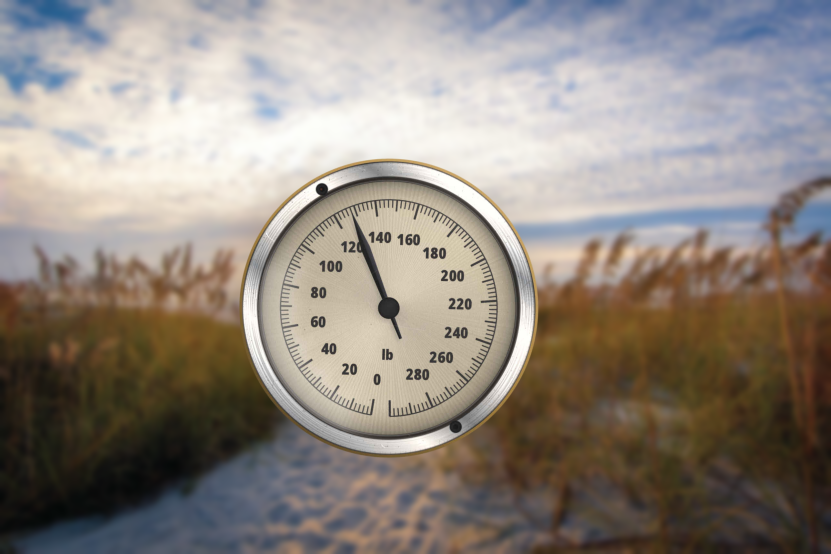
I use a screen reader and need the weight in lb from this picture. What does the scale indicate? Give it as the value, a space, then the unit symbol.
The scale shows 128 lb
